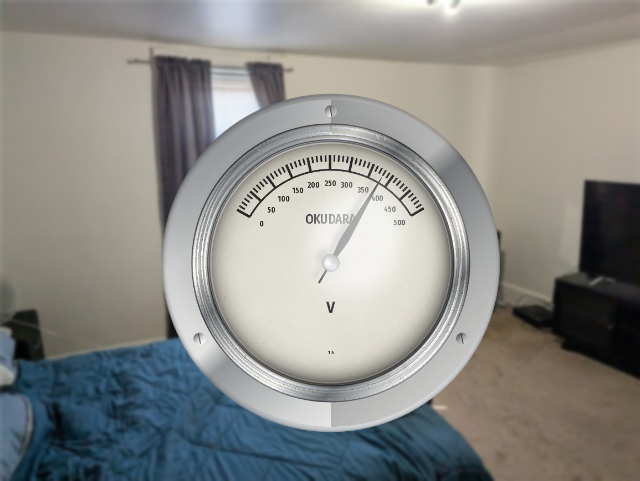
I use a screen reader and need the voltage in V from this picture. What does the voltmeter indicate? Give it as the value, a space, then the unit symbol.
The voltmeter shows 380 V
